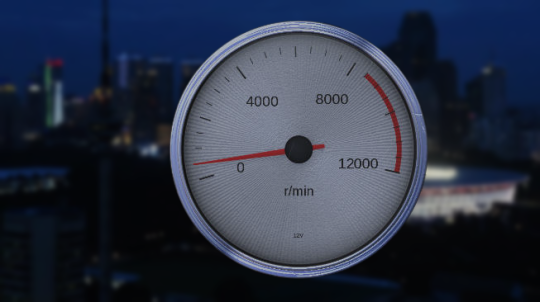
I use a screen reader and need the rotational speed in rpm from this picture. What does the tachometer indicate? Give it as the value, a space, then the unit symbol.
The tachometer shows 500 rpm
